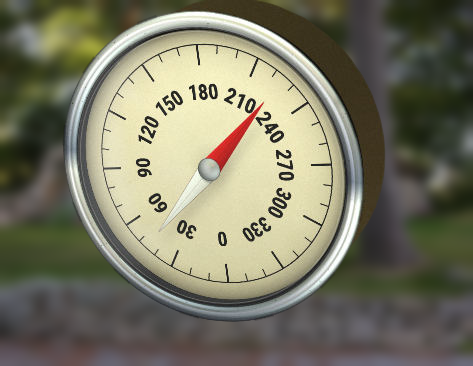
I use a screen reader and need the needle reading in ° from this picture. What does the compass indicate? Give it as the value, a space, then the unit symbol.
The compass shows 225 °
